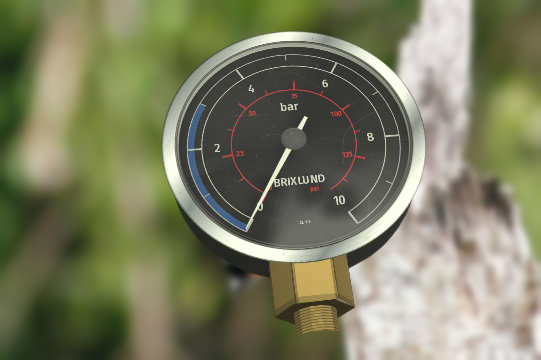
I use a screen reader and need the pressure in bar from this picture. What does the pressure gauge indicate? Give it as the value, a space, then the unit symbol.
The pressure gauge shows 0 bar
